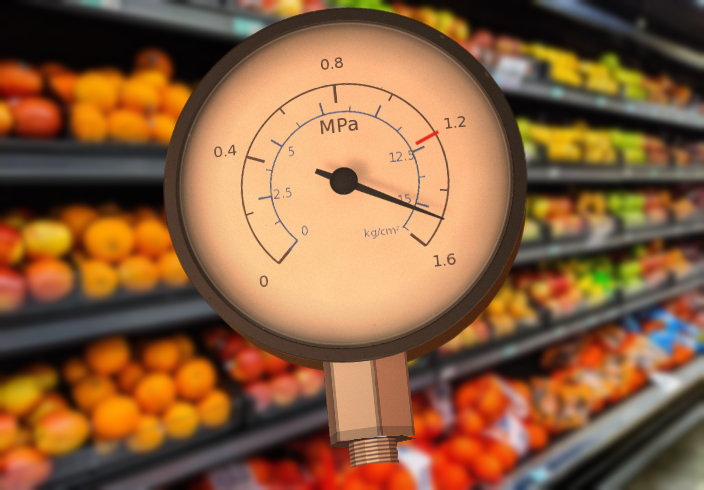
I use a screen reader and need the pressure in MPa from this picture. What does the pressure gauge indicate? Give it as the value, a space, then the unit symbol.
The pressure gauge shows 1.5 MPa
